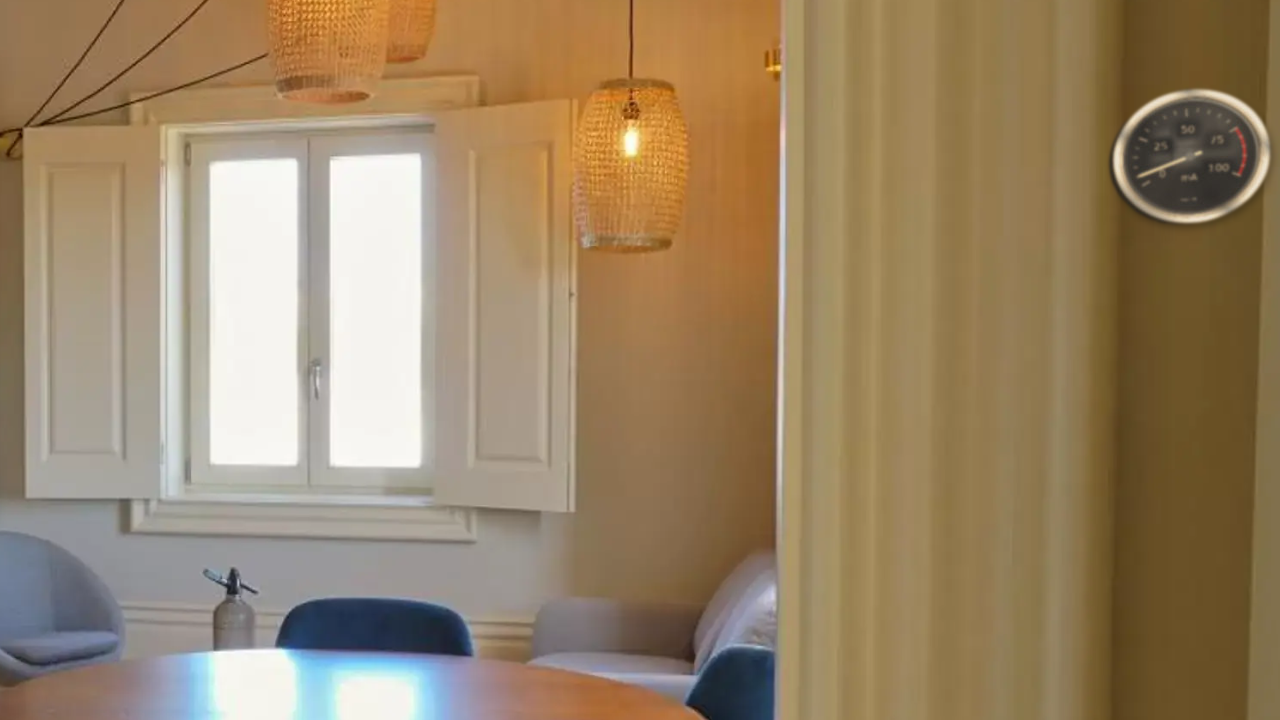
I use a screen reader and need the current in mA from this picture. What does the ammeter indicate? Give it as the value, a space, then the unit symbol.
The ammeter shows 5 mA
